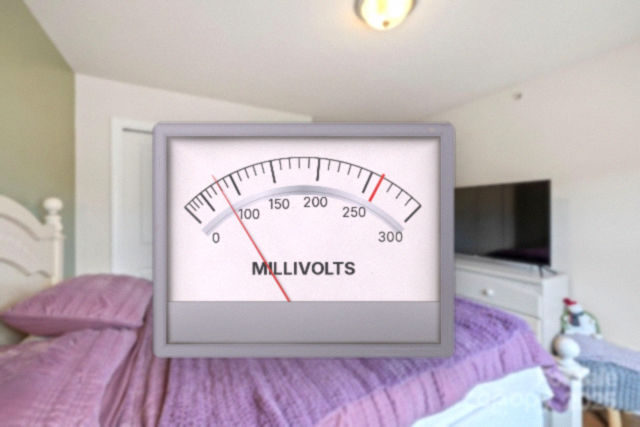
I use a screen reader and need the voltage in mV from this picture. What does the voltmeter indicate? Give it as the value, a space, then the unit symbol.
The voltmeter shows 80 mV
